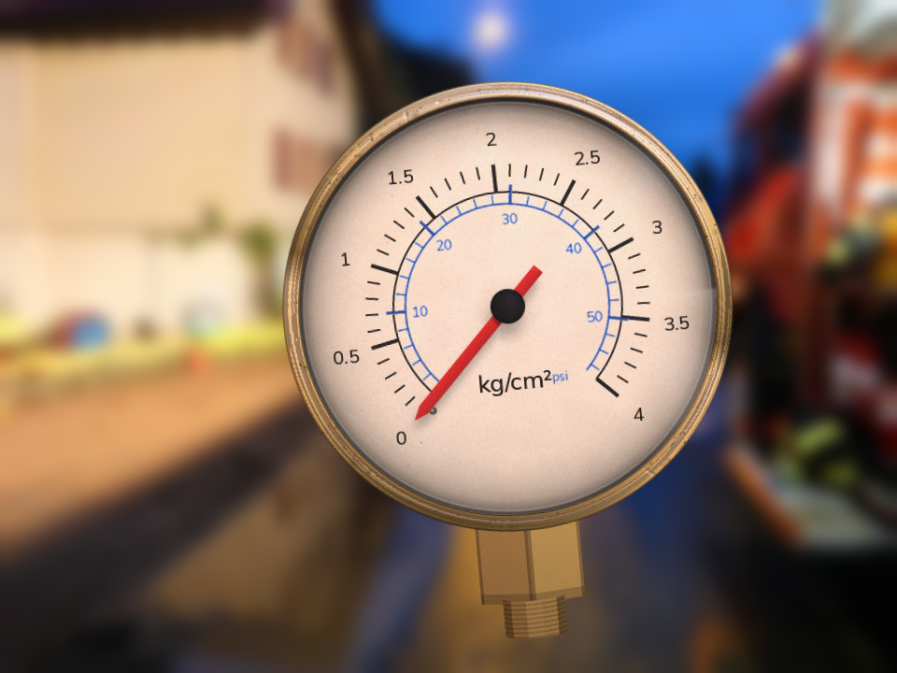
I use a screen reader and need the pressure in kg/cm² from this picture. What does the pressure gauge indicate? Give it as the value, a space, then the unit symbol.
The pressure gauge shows 0 kg/cm²
